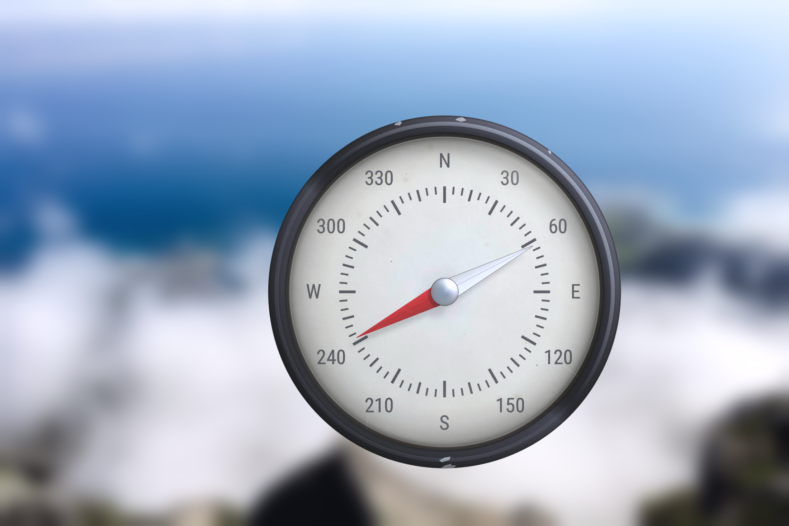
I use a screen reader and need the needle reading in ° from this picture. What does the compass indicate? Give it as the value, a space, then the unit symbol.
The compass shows 242.5 °
